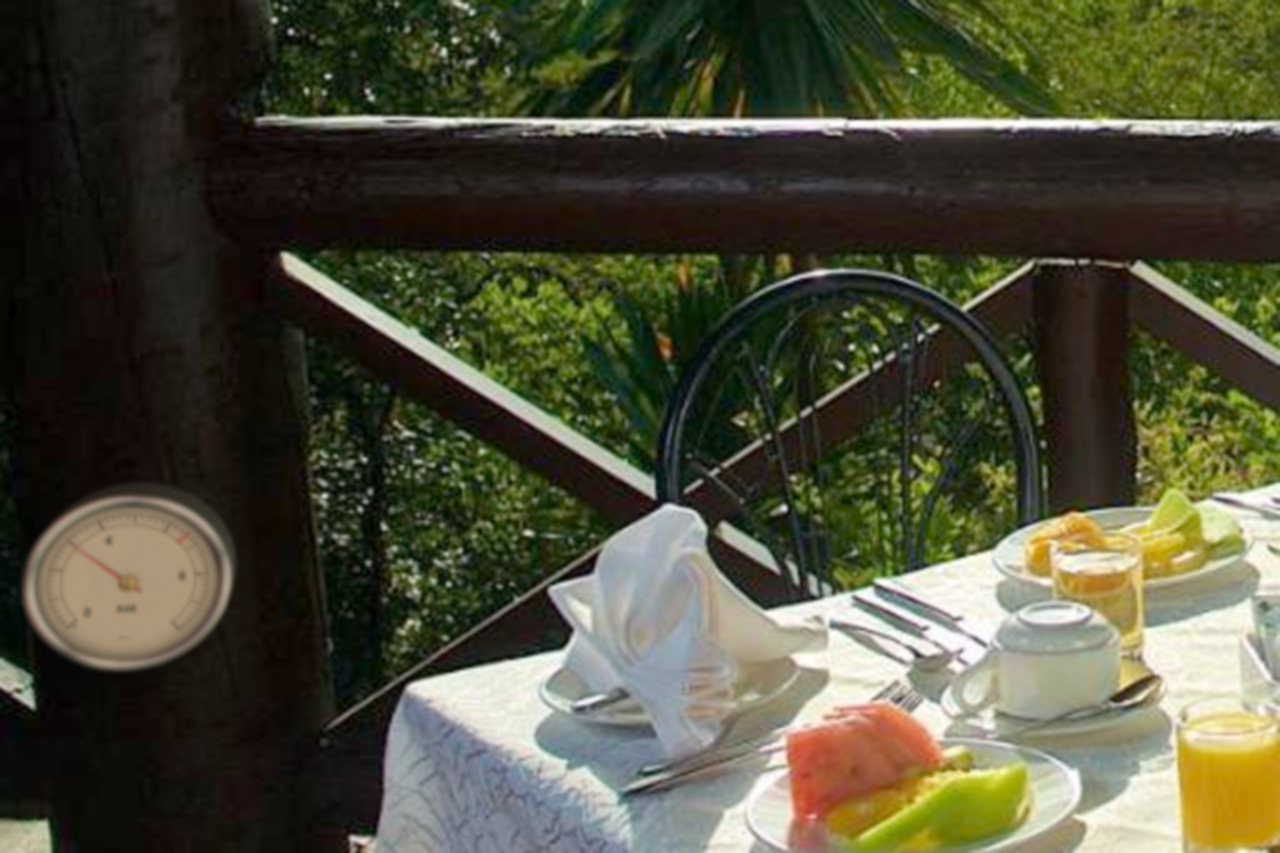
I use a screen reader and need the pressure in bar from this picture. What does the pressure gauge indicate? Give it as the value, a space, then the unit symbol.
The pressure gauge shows 3 bar
